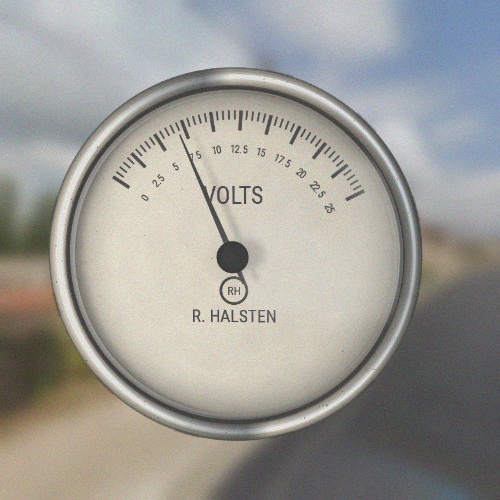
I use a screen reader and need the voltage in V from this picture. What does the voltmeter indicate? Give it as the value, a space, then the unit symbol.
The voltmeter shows 7 V
